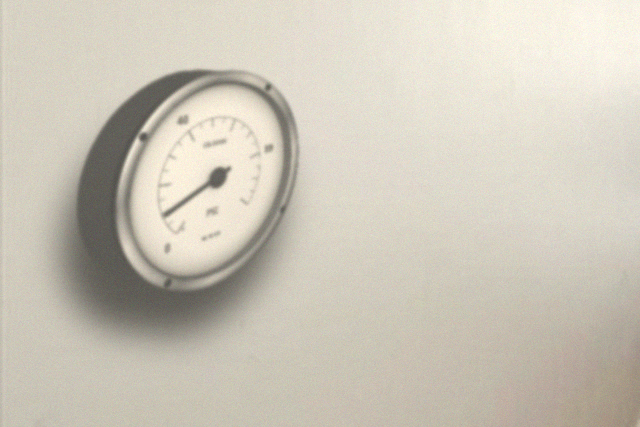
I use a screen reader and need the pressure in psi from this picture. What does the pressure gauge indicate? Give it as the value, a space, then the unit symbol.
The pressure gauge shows 10 psi
